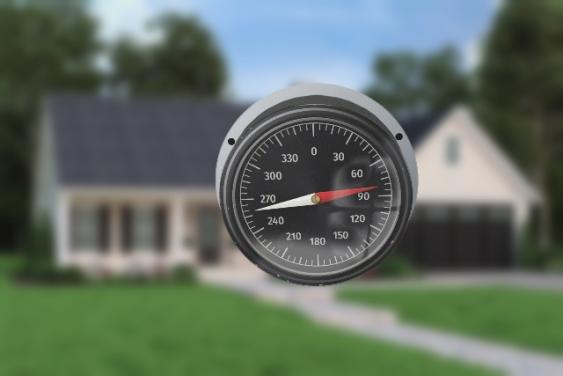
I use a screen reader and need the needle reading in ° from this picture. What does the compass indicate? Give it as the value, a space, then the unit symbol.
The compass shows 80 °
